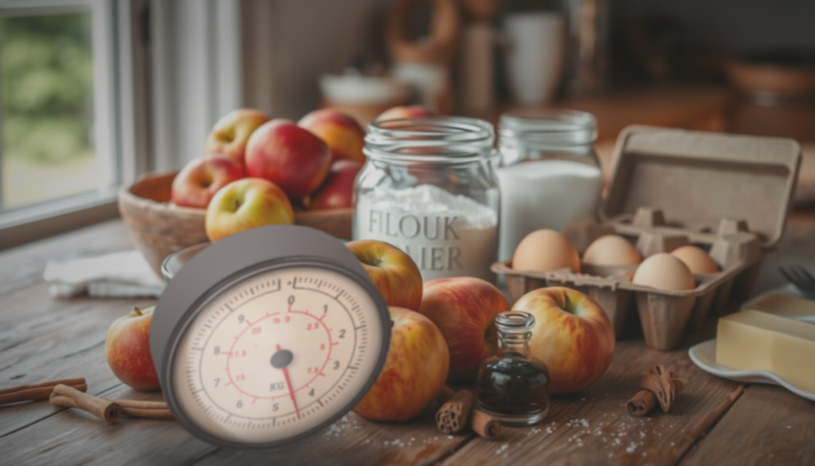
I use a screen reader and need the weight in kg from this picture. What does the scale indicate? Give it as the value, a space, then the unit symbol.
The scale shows 4.5 kg
